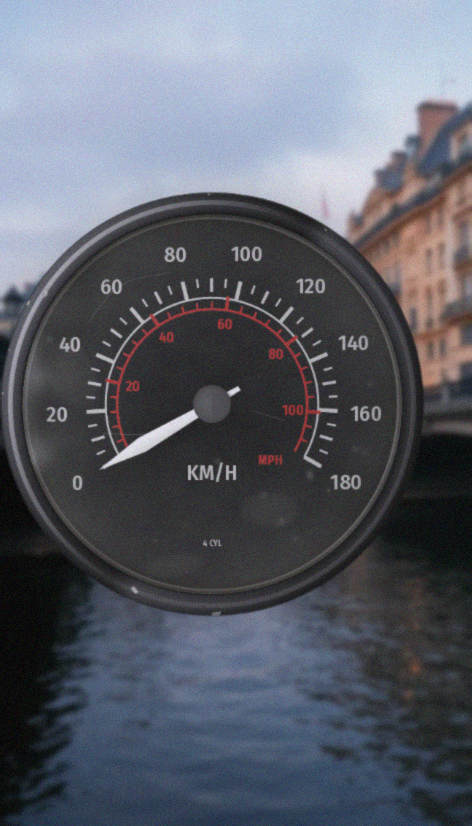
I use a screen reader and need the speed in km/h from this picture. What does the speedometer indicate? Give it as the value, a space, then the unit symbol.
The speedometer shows 0 km/h
